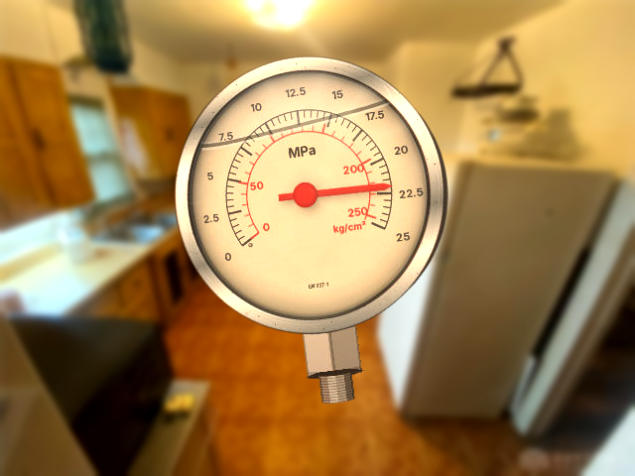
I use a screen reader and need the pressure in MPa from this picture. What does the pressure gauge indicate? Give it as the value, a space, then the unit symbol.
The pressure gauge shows 22 MPa
